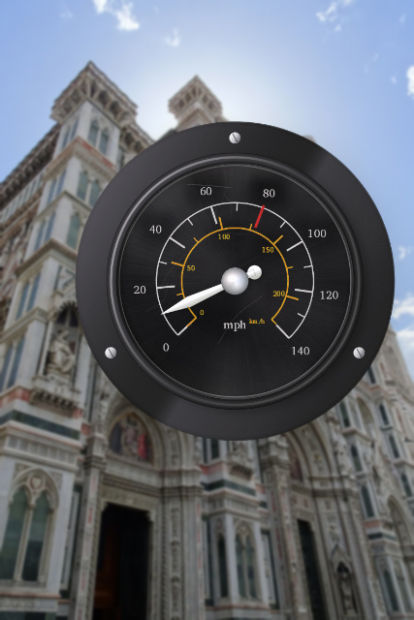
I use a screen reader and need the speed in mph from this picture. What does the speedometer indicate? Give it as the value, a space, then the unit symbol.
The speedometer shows 10 mph
